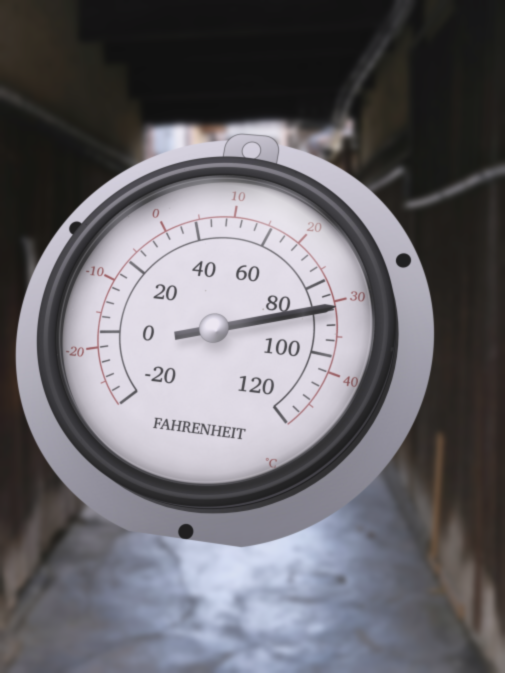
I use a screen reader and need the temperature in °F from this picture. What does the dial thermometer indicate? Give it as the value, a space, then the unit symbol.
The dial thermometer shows 88 °F
